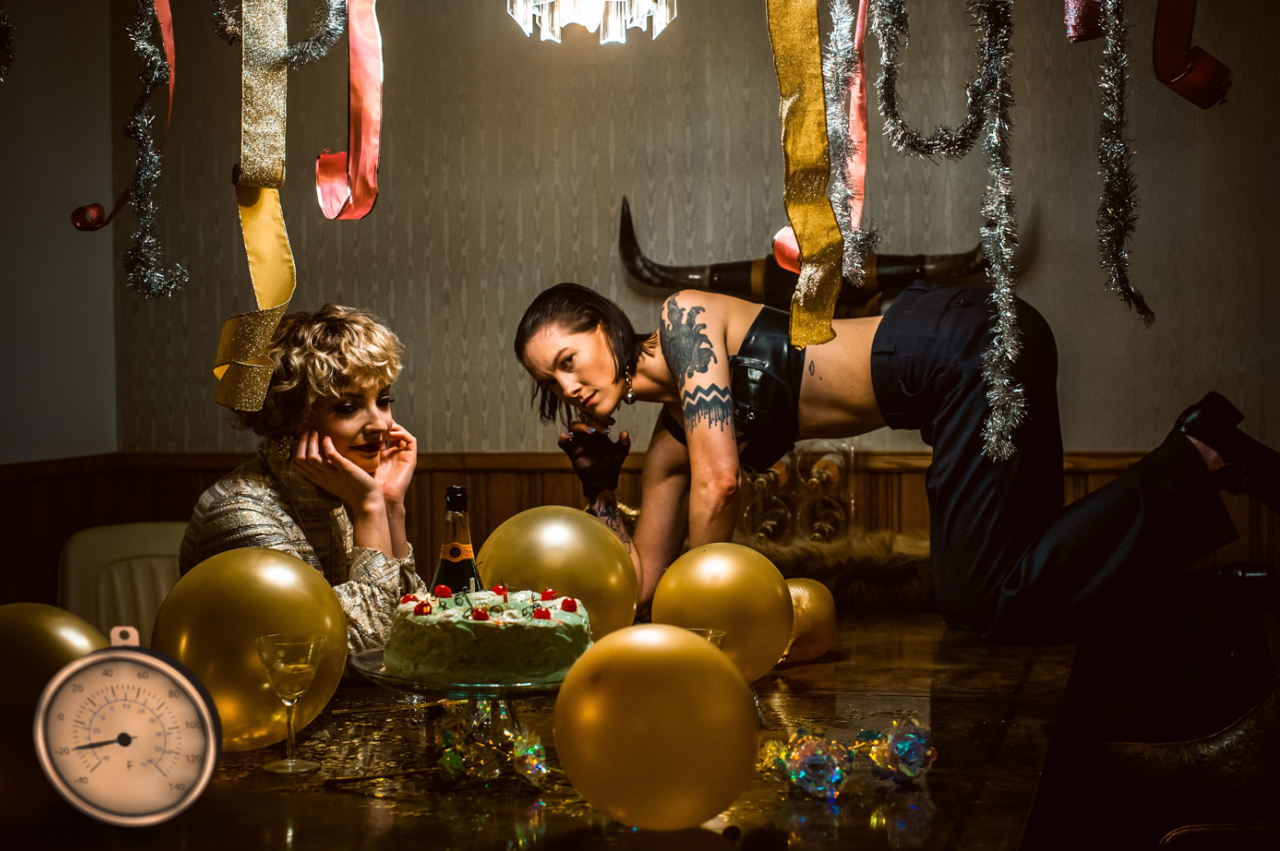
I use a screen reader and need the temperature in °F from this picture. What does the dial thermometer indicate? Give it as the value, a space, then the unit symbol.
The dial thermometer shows -20 °F
